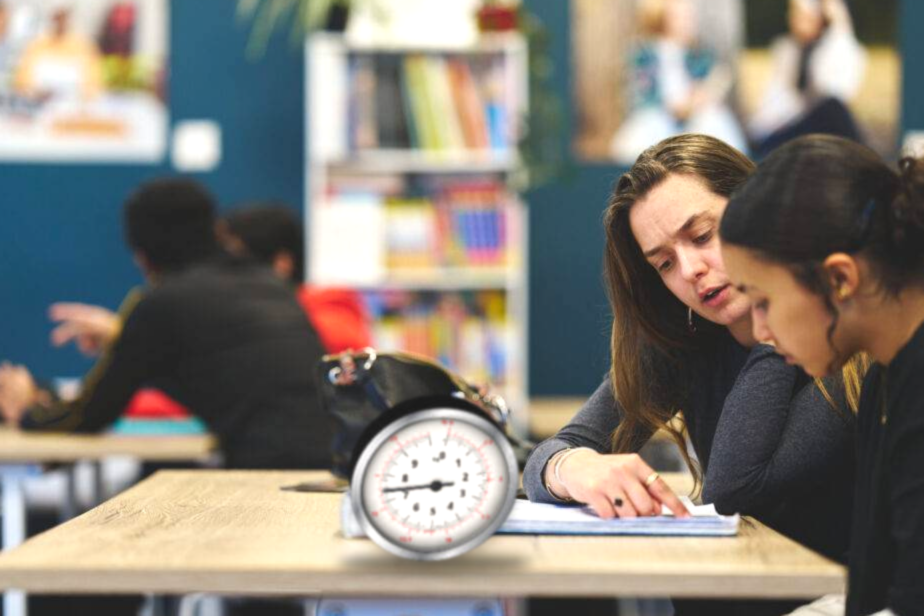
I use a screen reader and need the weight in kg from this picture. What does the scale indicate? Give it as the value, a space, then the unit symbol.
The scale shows 7.5 kg
